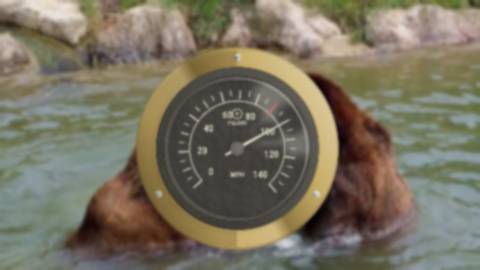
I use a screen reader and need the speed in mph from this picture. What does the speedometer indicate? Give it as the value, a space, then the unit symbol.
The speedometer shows 100 mph
